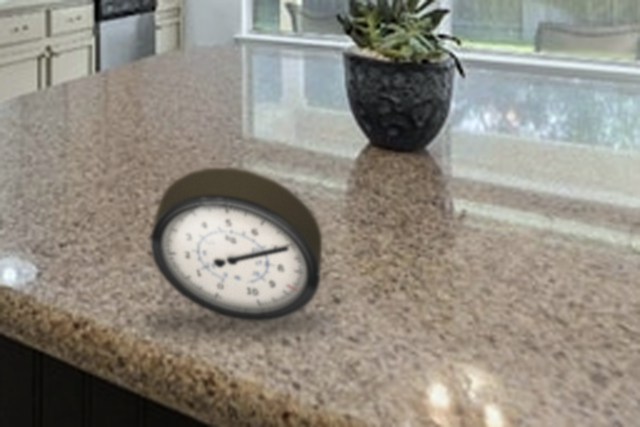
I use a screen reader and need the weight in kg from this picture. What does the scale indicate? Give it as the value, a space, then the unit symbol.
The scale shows 7 kg
